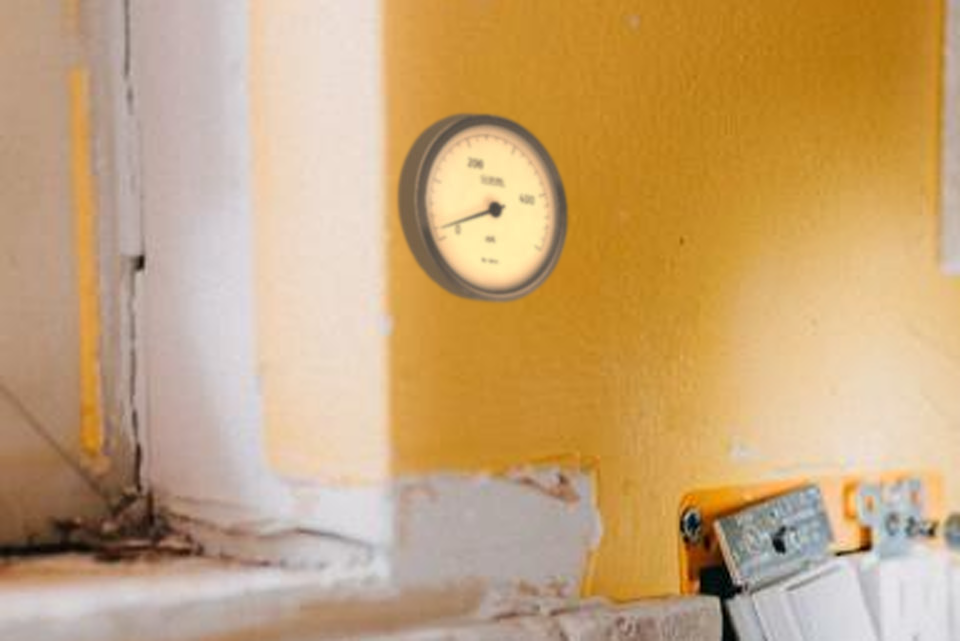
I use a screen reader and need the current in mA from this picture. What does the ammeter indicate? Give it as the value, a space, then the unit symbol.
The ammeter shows 20 mA
